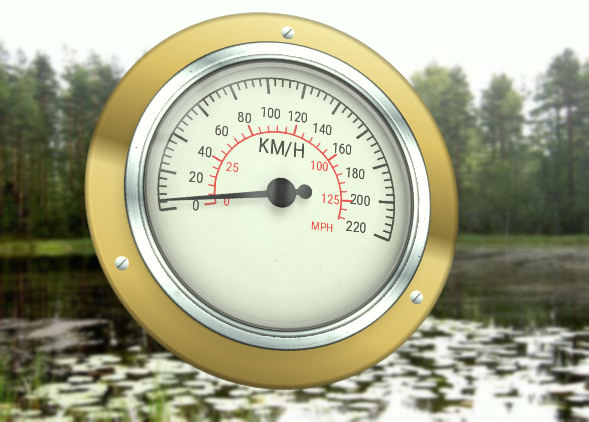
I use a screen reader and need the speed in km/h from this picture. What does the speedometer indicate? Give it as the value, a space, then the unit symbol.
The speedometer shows 4 km/h
